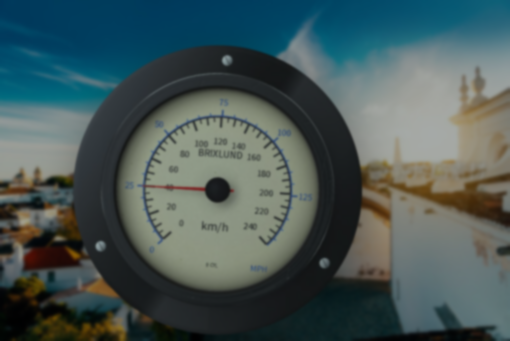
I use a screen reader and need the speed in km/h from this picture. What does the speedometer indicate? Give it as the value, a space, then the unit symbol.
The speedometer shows 40 km/h
